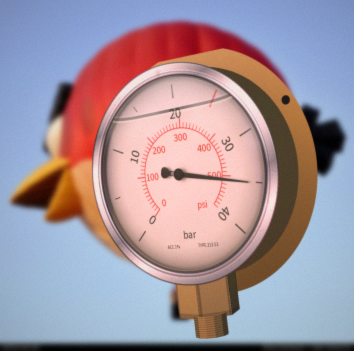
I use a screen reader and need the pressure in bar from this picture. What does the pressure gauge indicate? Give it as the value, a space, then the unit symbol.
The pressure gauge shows 35 bar
